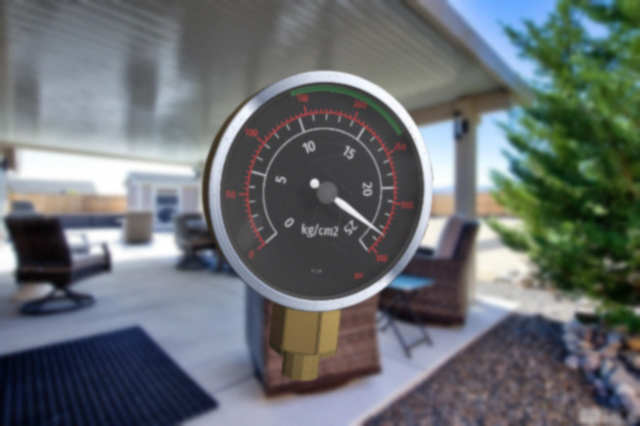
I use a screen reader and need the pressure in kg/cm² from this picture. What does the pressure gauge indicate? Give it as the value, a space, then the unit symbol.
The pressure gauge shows 23.5 kg/cm²
